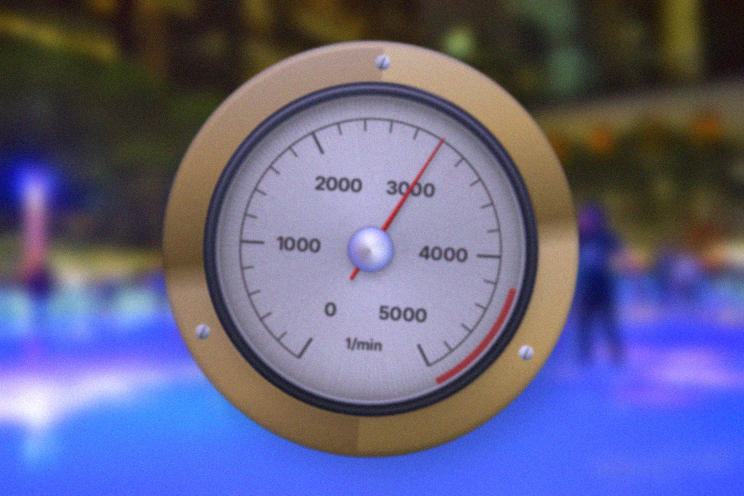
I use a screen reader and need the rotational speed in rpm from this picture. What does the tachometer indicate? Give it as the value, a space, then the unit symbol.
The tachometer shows 3000 rpm
